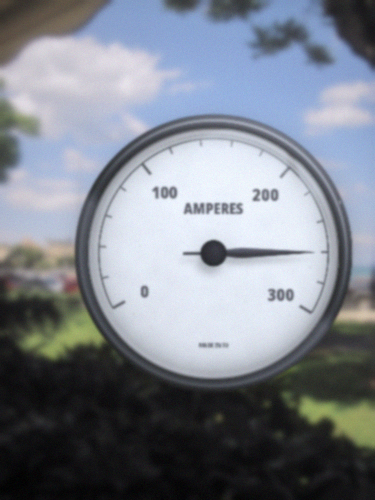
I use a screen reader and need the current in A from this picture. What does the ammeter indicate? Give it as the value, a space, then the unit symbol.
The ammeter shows 260 A
